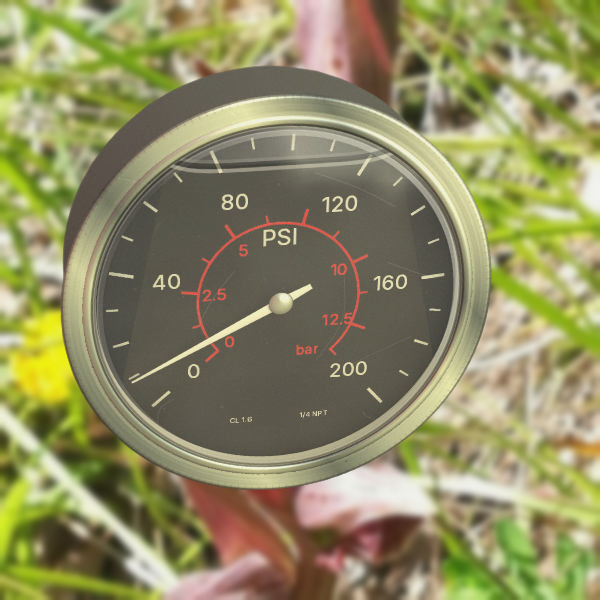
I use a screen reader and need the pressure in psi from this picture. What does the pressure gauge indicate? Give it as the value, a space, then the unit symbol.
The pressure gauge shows 10 psi
